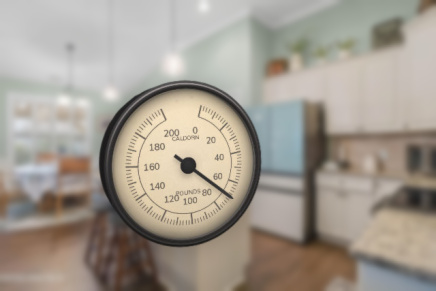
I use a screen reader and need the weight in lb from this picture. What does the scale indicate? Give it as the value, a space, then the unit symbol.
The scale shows 70 lb
